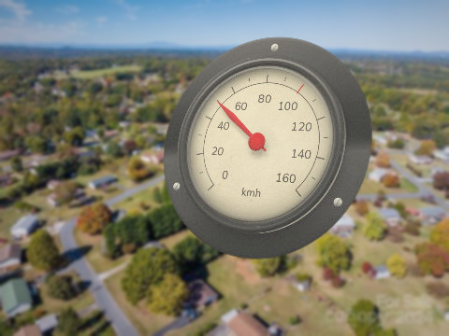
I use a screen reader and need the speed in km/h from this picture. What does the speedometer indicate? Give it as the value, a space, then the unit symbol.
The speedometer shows 50 km/h
